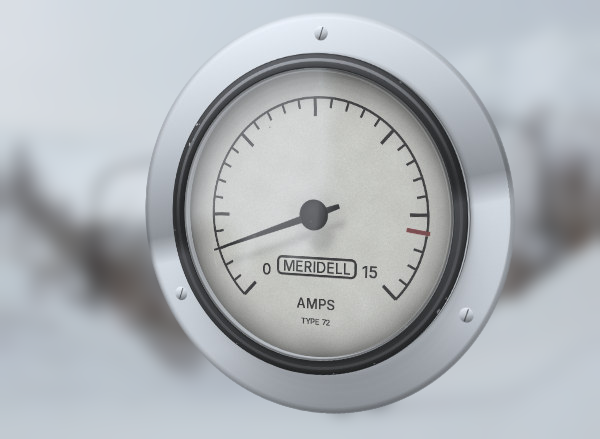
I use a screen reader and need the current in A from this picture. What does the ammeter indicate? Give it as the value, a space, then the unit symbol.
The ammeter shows 1.5 A
